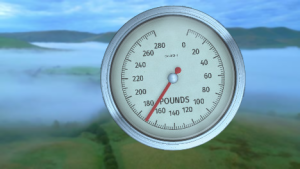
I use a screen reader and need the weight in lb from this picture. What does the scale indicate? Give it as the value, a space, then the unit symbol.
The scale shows 170 lb
